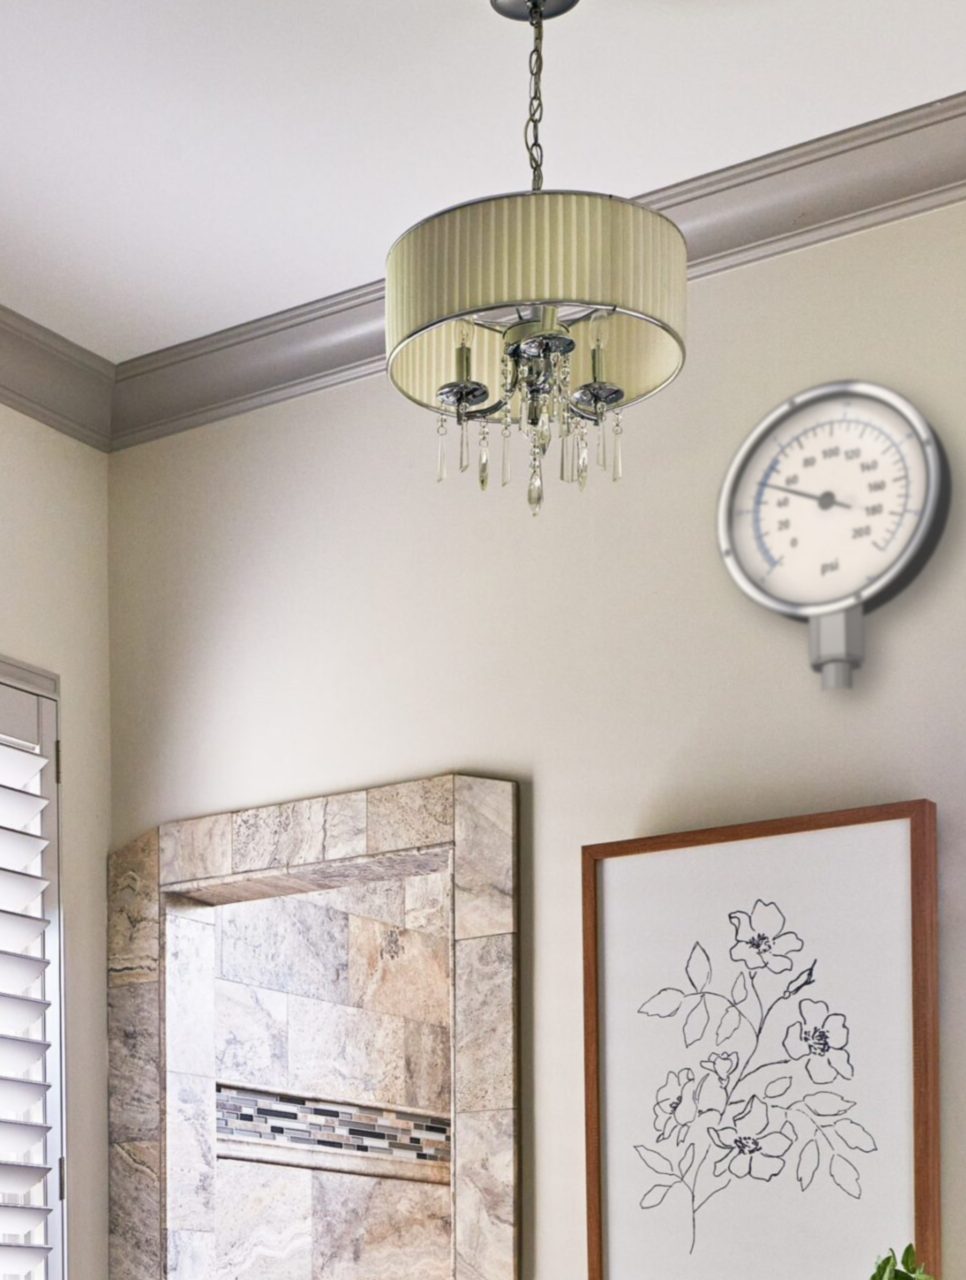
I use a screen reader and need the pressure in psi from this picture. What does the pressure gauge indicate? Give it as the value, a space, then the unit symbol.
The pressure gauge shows 50 psi
